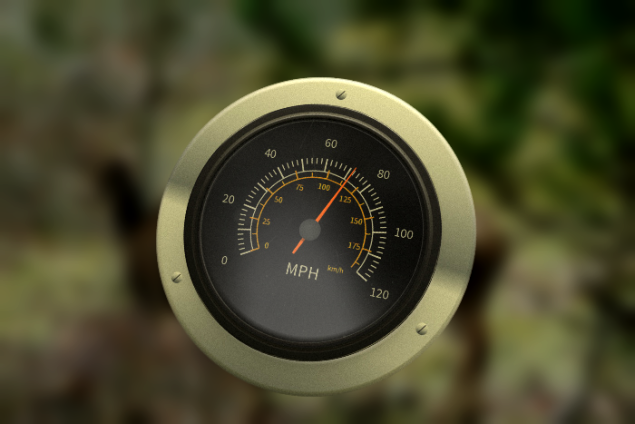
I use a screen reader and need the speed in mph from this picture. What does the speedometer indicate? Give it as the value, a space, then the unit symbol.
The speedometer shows 72 mph
